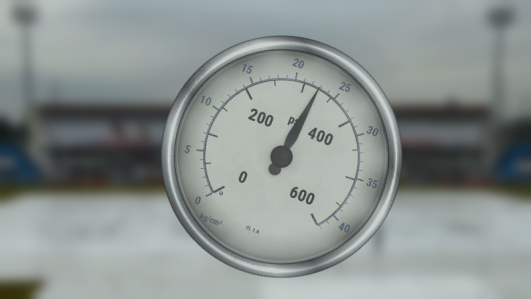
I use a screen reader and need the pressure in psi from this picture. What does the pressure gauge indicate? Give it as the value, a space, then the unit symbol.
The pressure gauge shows 325 psi
